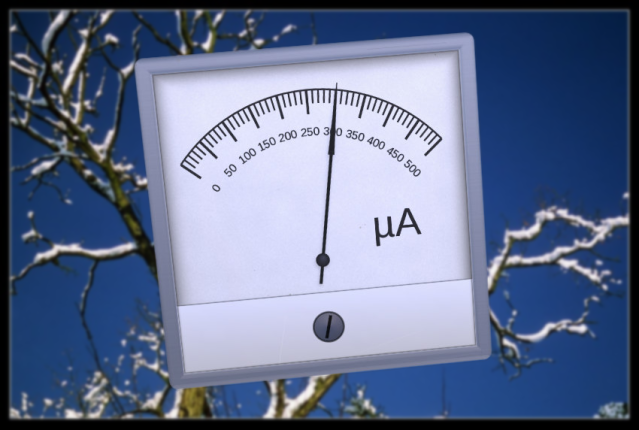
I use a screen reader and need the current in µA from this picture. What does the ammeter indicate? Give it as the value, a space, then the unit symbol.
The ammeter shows 300 µA
